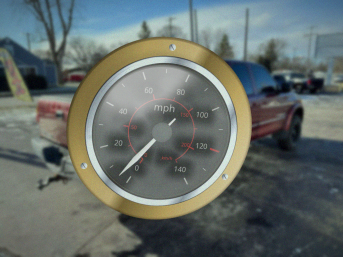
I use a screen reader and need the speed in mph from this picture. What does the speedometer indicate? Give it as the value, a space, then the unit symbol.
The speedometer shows 5 mph
